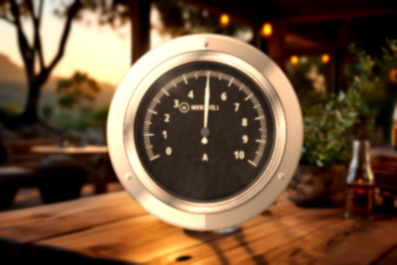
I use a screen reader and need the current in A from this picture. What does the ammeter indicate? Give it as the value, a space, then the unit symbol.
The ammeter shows 5 A
